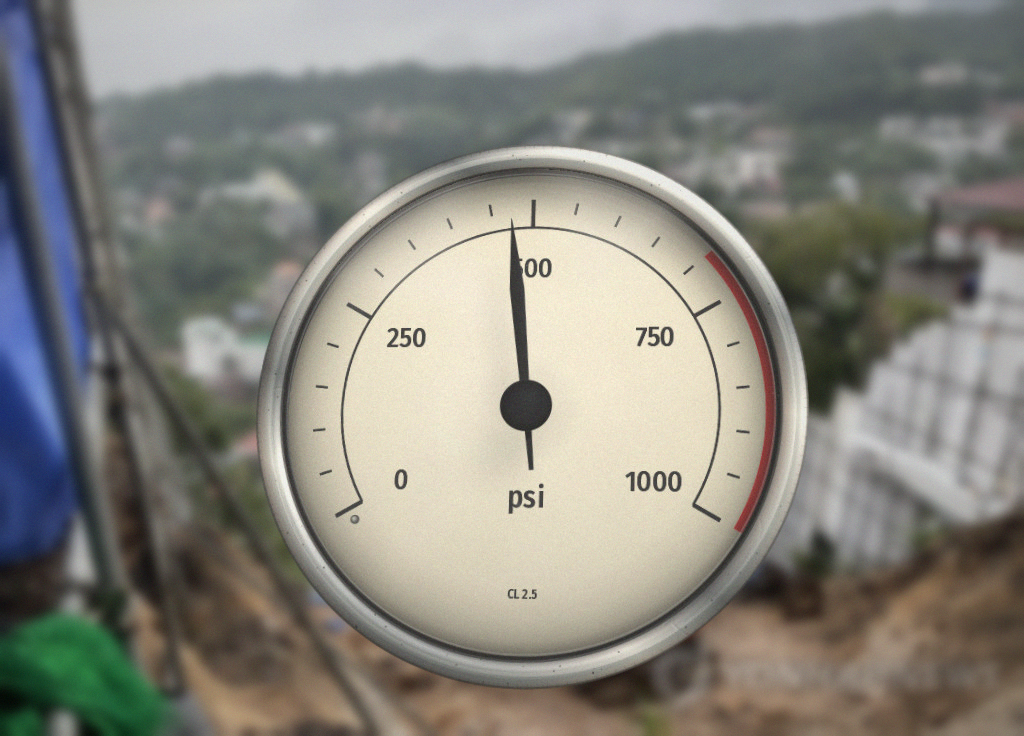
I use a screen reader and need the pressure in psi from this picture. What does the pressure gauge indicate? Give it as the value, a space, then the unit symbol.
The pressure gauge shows 475 psi
